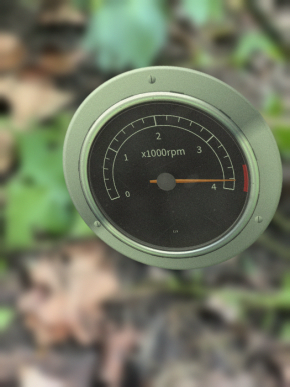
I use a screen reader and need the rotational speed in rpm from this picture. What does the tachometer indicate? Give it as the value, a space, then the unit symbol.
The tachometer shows 3800 rpm
